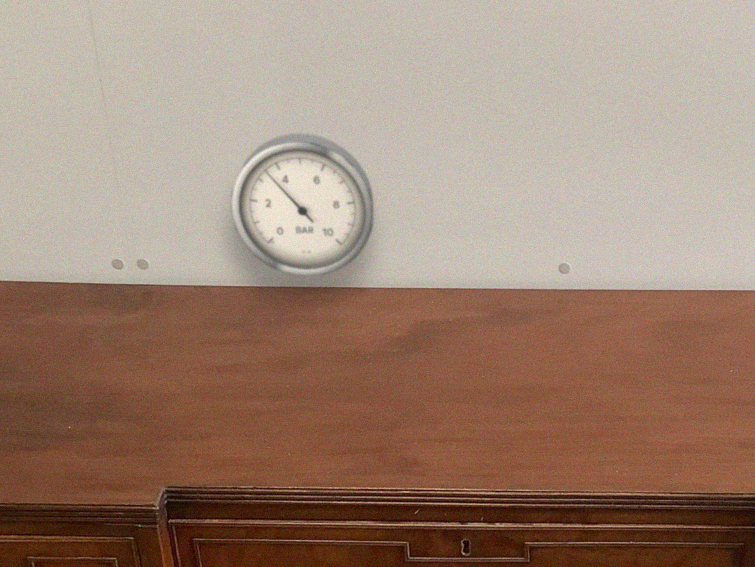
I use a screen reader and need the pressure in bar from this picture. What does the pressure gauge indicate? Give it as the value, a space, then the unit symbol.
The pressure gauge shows 3.5 bar
